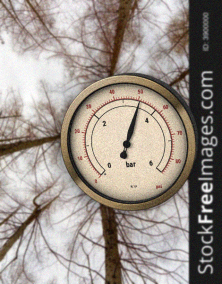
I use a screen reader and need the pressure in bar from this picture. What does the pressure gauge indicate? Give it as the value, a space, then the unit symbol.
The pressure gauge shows 3.5 bar
